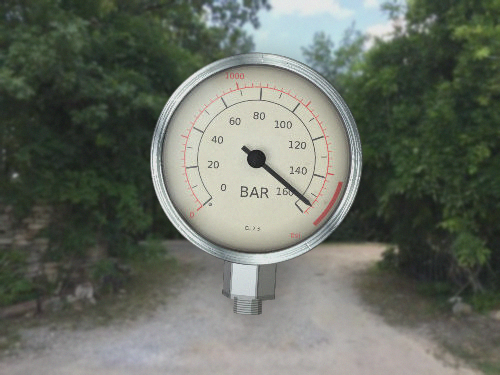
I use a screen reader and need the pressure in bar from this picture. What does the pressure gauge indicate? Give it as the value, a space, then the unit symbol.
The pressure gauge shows 155 bar
